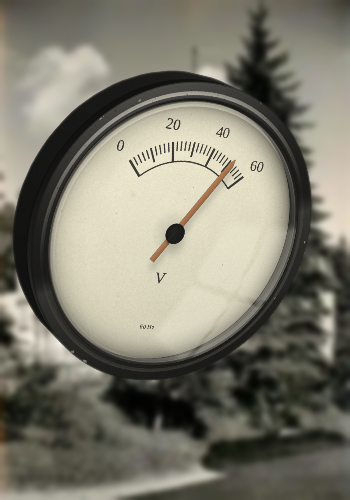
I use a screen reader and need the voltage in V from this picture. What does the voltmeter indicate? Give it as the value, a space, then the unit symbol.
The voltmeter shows 50 V
